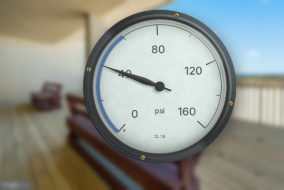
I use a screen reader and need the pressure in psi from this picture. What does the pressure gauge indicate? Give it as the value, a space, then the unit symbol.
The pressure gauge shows 40 psi
